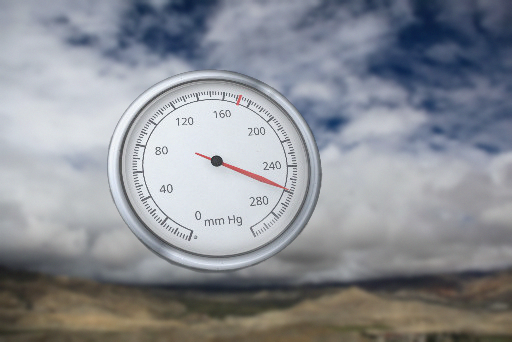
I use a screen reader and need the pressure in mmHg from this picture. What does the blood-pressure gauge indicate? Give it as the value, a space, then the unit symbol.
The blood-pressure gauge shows 260 mmHg
